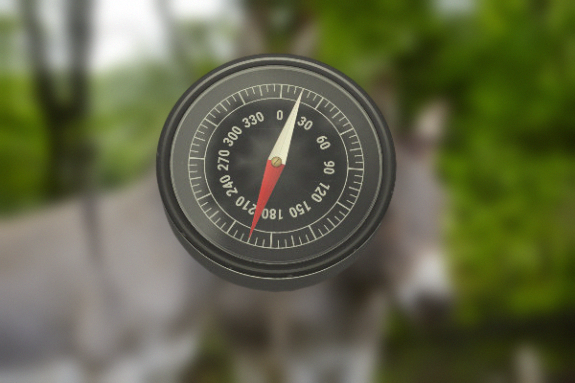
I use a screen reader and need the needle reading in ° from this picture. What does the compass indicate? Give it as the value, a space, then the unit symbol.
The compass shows 195 °
